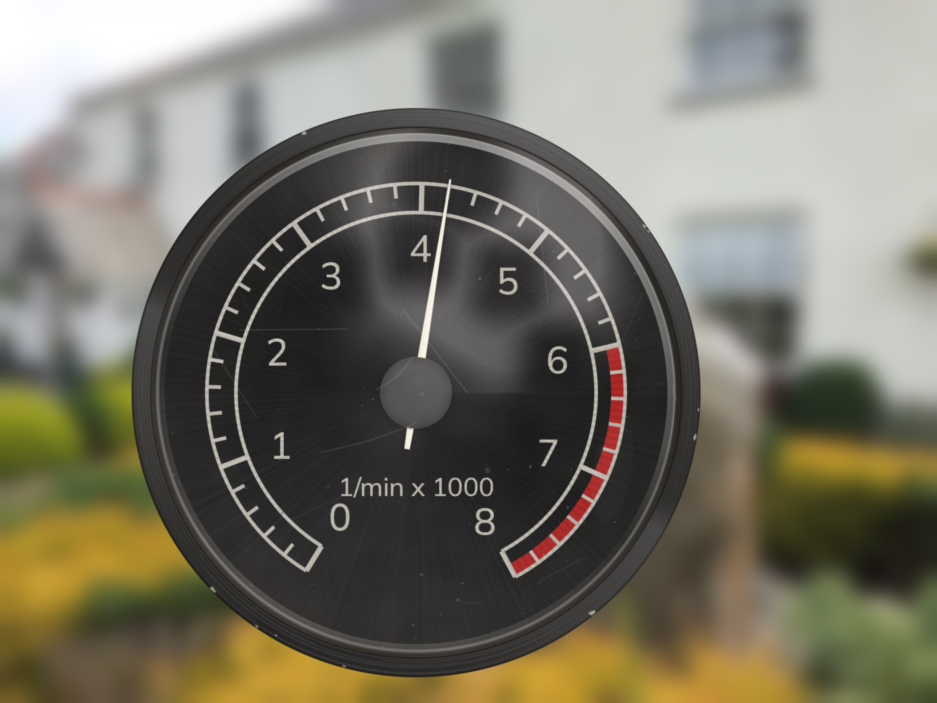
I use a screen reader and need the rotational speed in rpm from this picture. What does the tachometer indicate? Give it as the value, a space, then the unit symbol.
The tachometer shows 4200 rpm
